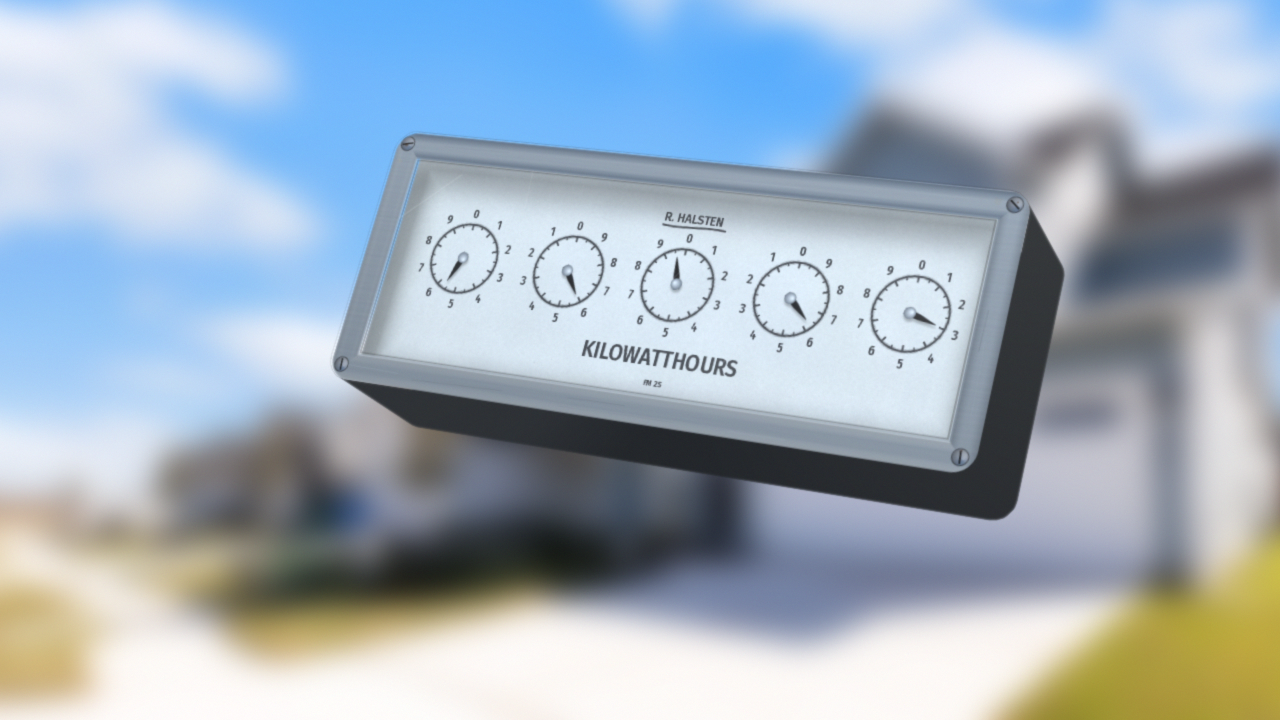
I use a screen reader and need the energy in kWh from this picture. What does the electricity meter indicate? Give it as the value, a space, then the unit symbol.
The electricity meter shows 55963 kWh
